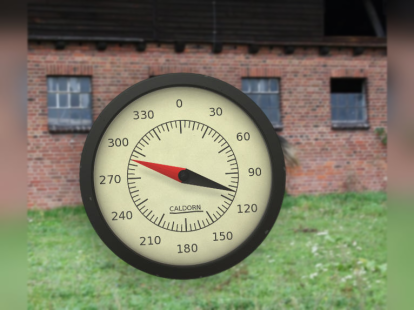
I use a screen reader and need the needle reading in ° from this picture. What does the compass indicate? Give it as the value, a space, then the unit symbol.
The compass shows 290 °
